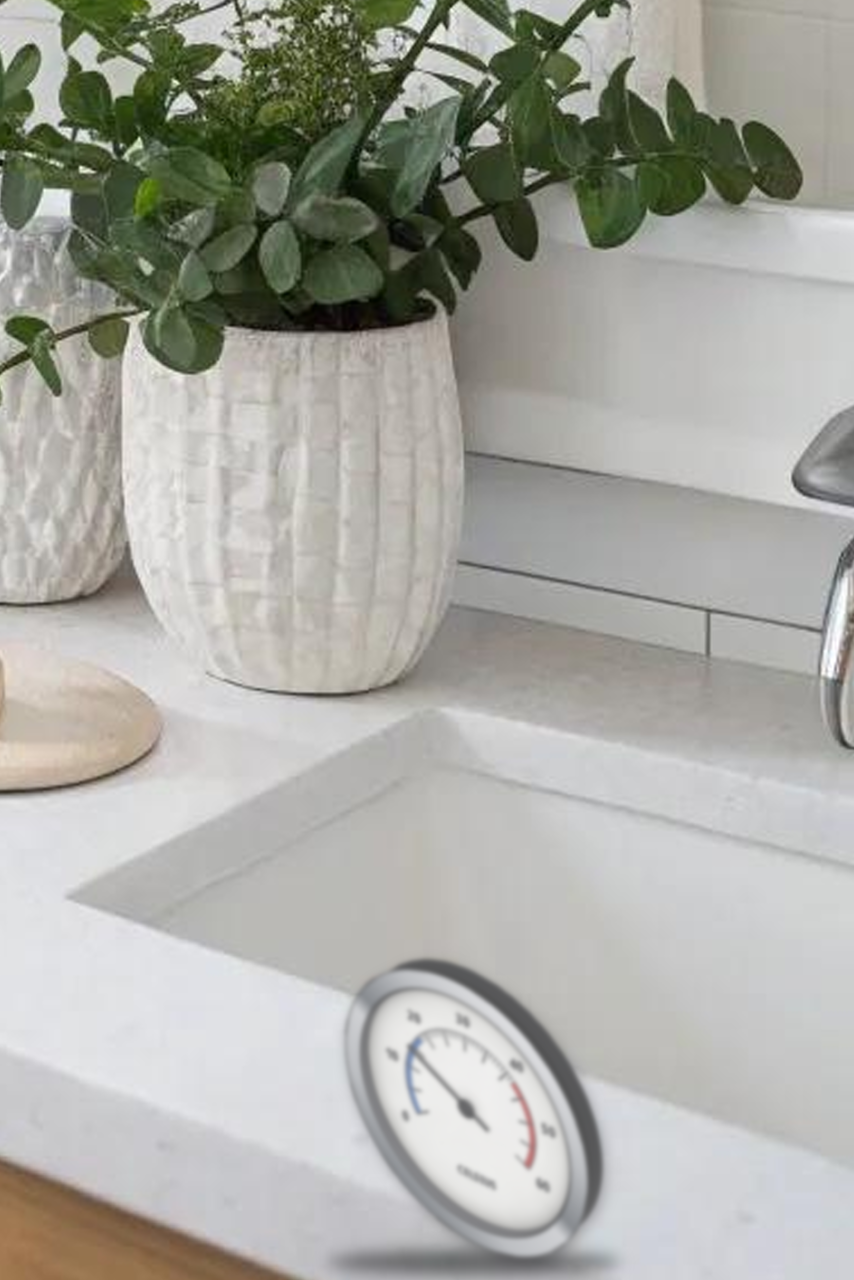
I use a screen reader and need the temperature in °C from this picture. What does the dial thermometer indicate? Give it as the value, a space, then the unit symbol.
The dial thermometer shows 15 °C
